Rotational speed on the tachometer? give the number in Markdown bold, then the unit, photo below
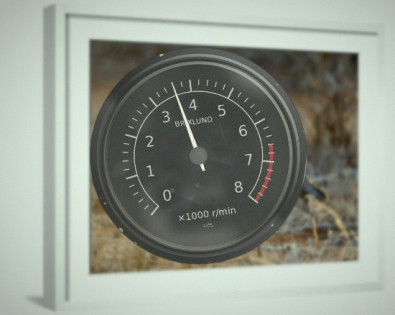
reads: **3600** rpm
